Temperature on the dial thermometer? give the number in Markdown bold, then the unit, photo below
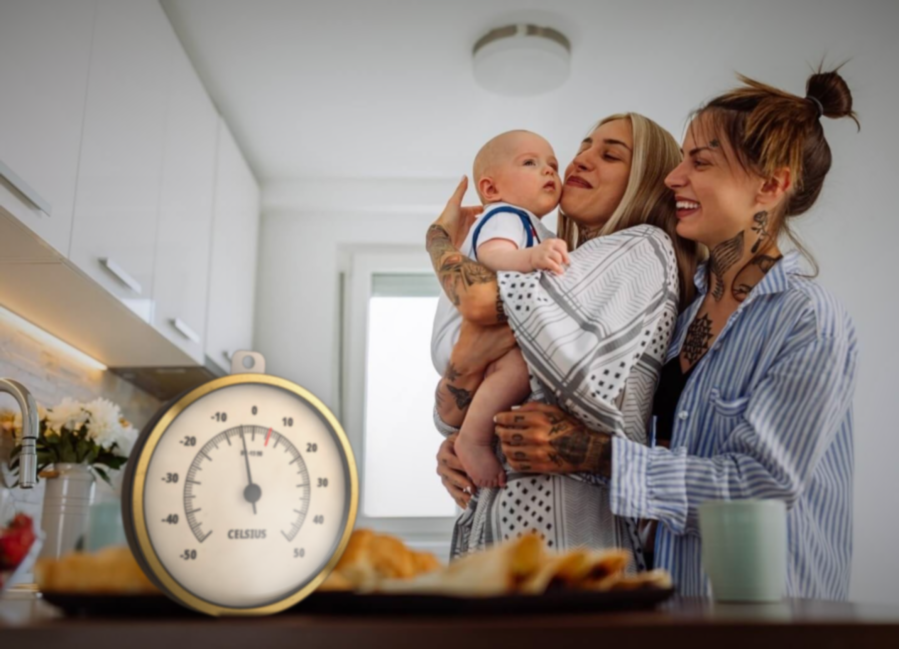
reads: **-5** °C
